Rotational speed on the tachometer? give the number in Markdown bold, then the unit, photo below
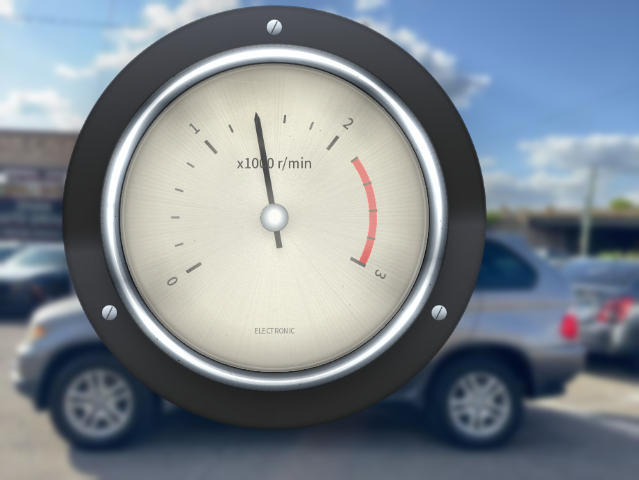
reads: **1400** rpm
